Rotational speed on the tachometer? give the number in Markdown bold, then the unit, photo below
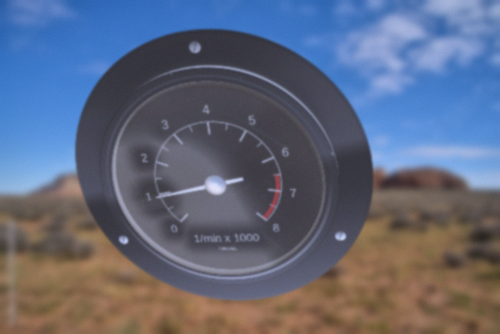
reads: **1000** rpm
